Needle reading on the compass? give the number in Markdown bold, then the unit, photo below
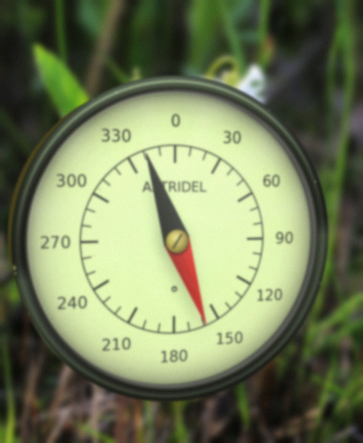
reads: **160** °
